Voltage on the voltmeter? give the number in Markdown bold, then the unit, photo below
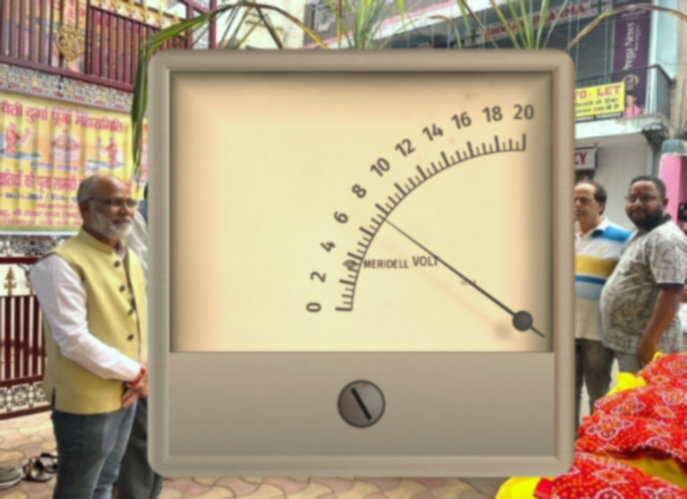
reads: **7.5** V
